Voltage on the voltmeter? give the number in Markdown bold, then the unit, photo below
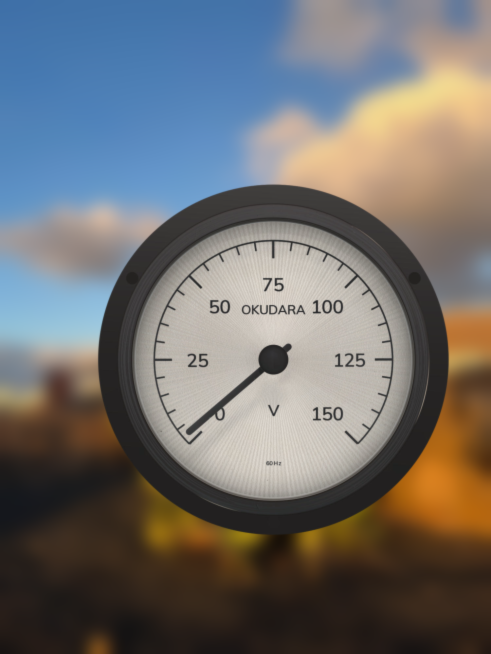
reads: **2.5** V
